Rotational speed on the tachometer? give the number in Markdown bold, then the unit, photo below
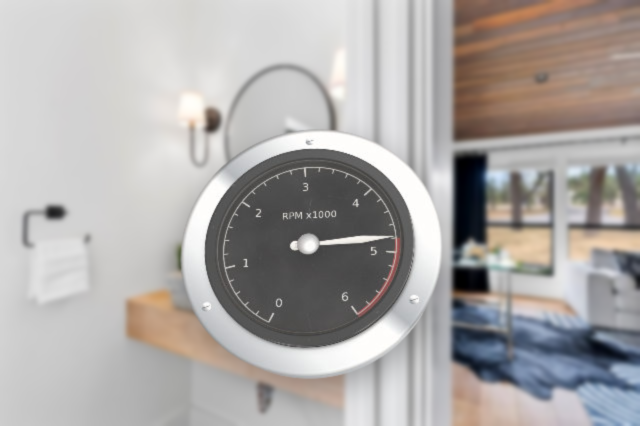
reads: **4800** rpm
